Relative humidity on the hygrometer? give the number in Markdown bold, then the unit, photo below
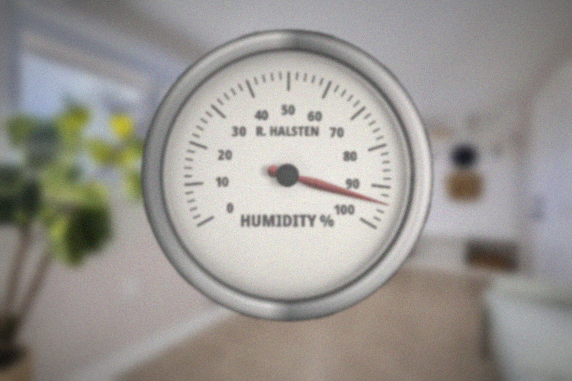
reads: **94** %
